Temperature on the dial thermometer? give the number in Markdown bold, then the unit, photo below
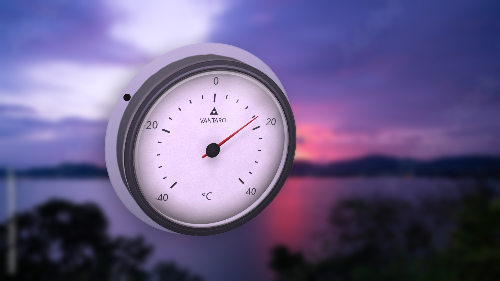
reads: **16** °C
